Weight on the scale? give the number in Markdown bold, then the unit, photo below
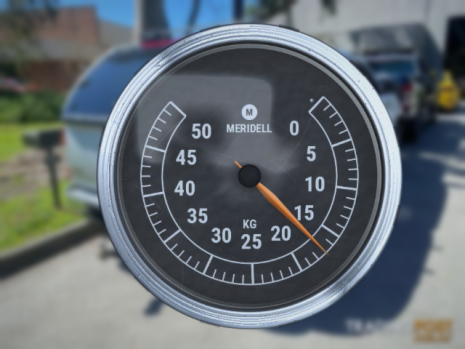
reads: **17** kg
